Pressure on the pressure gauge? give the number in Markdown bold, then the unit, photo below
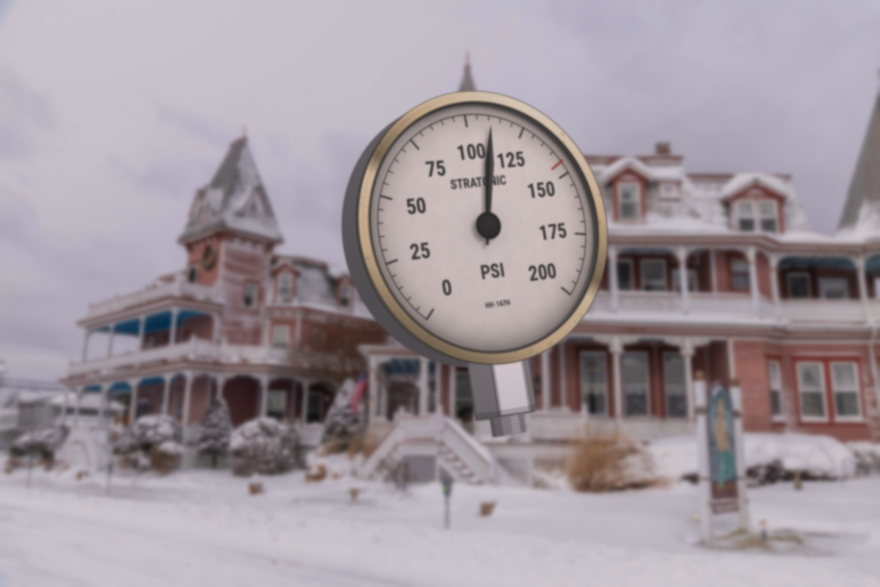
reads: **110** psi
